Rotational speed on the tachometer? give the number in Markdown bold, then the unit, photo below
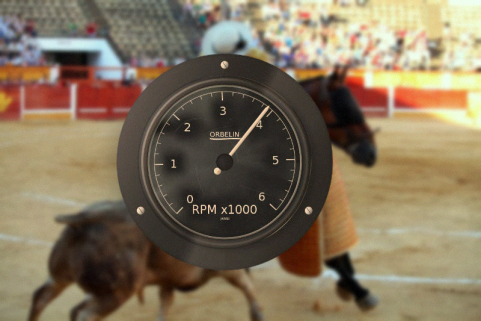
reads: **3900** rpm
